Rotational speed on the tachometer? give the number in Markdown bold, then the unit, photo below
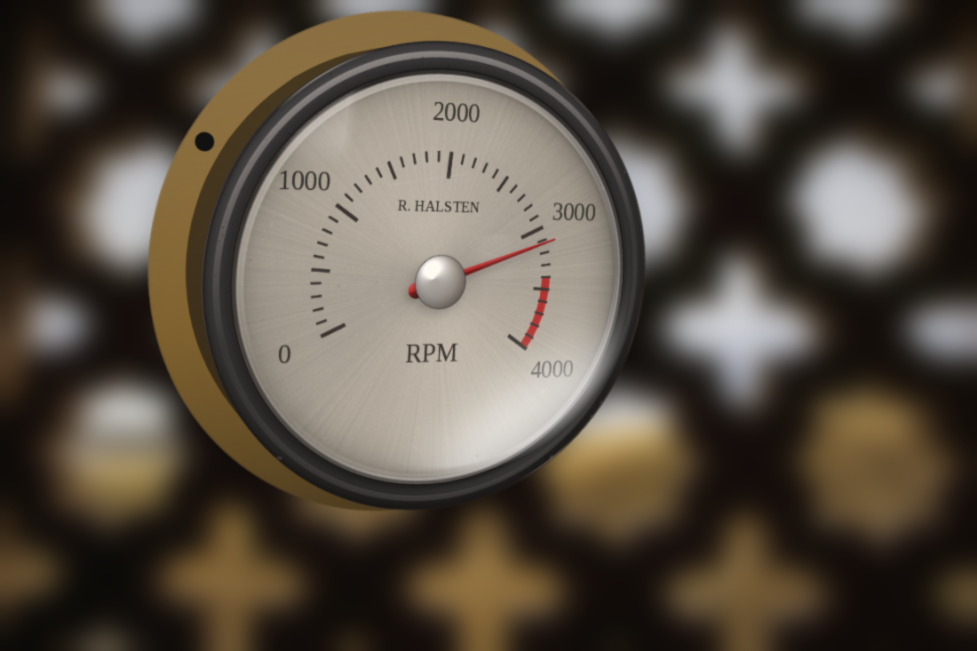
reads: **3100** rpm
